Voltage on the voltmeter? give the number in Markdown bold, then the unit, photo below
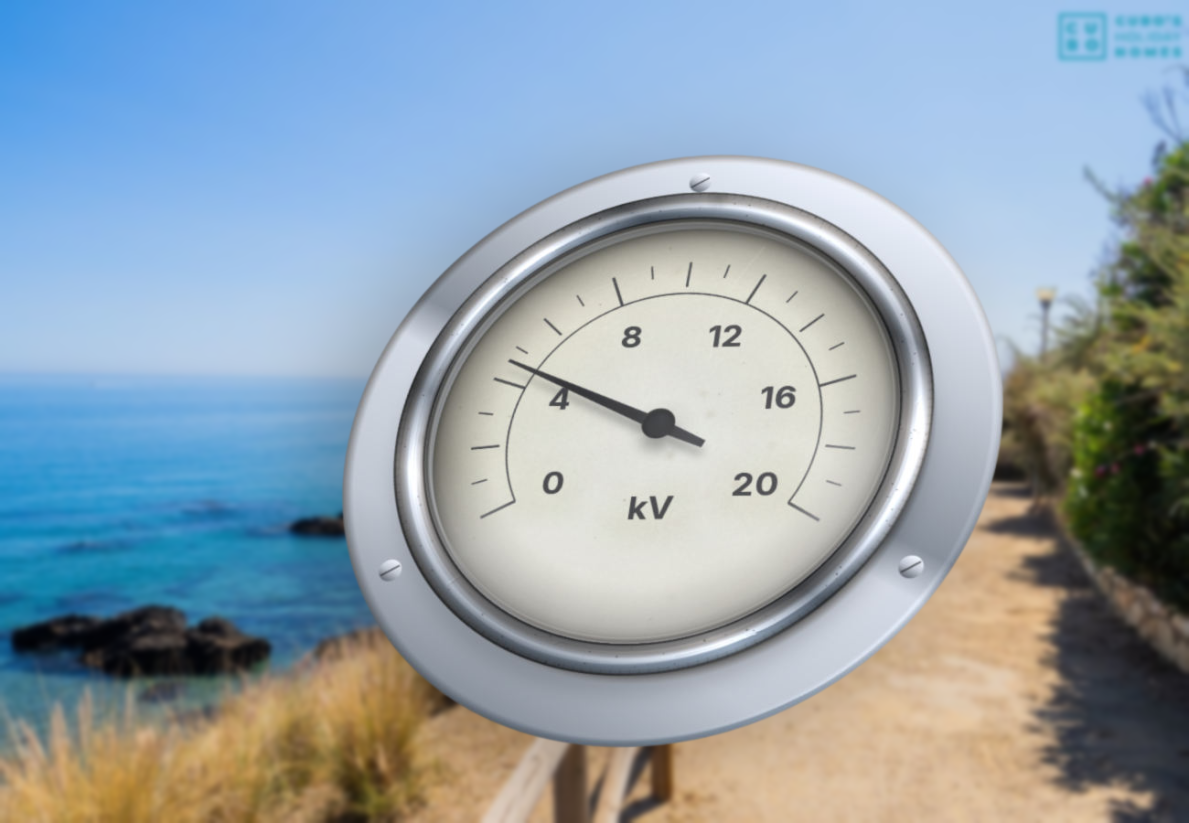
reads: **4.5** kV
